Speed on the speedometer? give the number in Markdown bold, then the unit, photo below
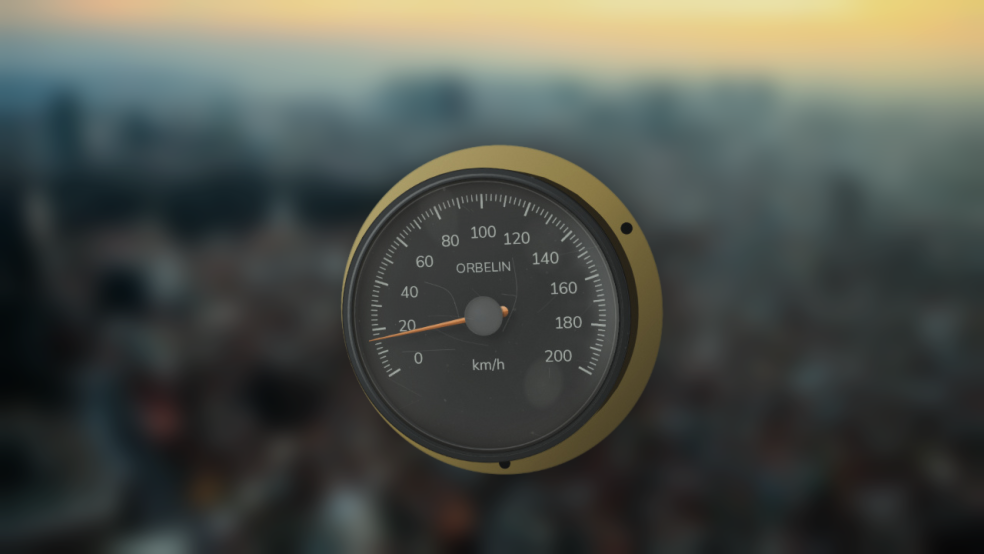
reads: **16** km/h
